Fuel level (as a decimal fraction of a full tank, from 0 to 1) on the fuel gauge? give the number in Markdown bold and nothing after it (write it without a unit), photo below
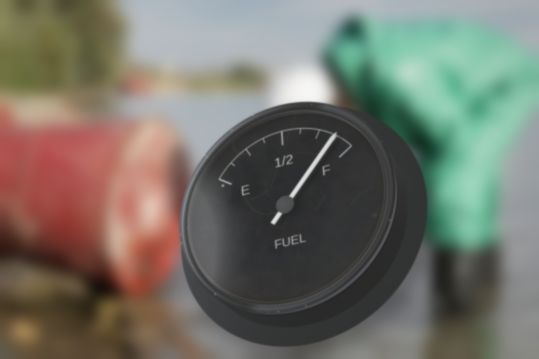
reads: **0.875**
